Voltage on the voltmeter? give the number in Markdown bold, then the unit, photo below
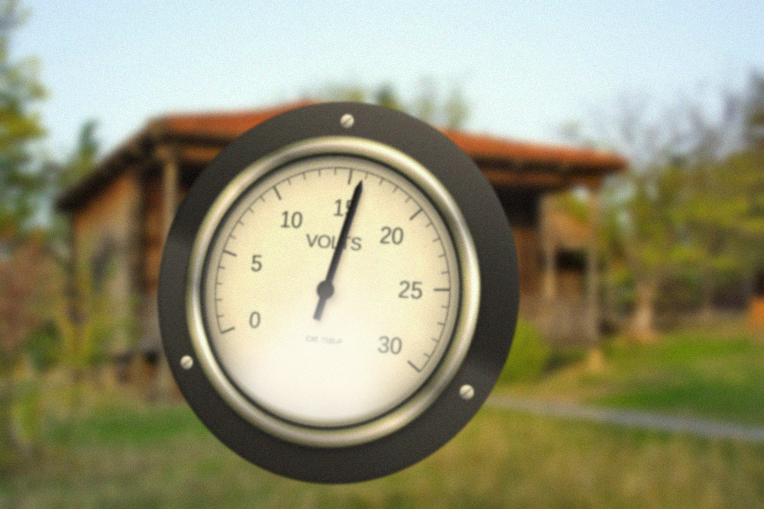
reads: **16** V
